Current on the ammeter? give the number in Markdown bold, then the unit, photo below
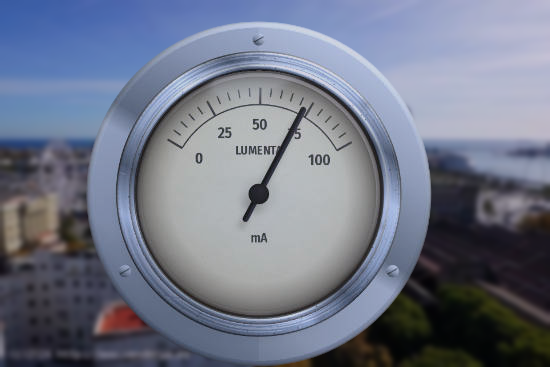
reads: **72.5** mA
